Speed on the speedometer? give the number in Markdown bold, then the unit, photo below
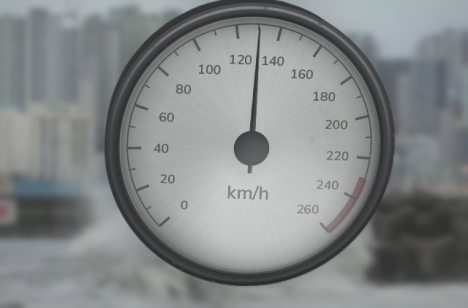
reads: **130** km/h
